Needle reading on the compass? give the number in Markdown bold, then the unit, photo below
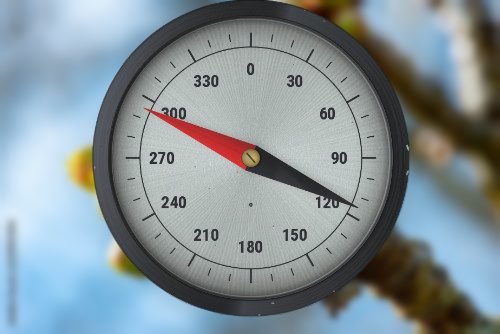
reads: **295** °
